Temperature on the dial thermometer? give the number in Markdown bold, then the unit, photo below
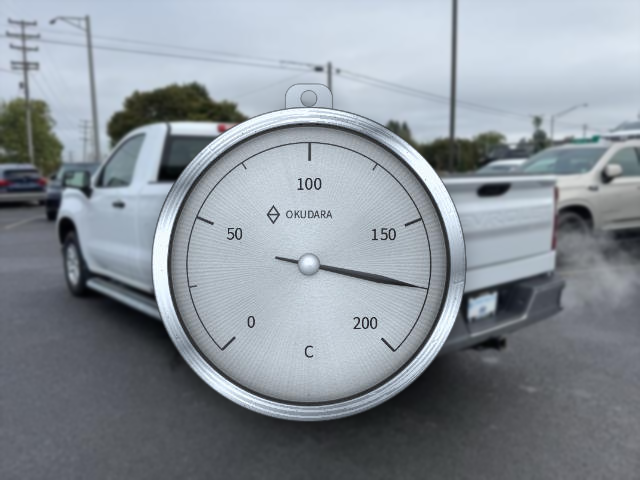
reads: **175** °C
